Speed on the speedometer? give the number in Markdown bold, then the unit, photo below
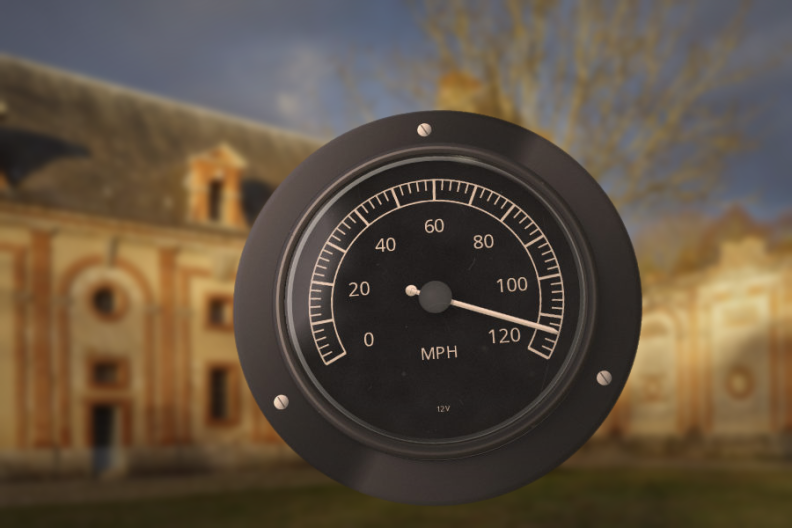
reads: **114** mph
